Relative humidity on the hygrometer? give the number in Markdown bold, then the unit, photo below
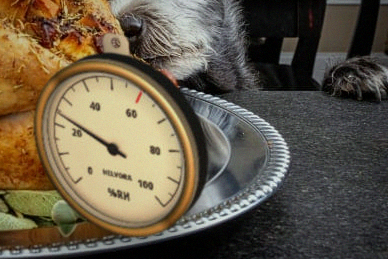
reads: **25** %
